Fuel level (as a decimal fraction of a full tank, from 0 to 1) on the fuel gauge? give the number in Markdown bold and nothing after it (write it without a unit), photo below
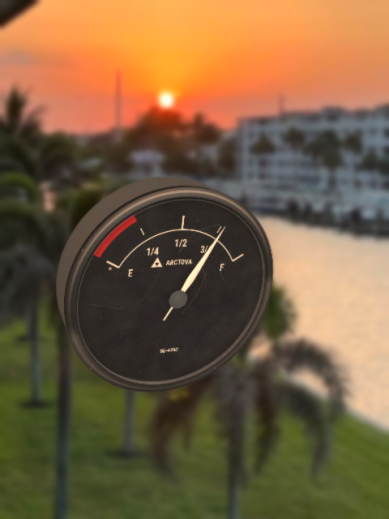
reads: **0.75**
